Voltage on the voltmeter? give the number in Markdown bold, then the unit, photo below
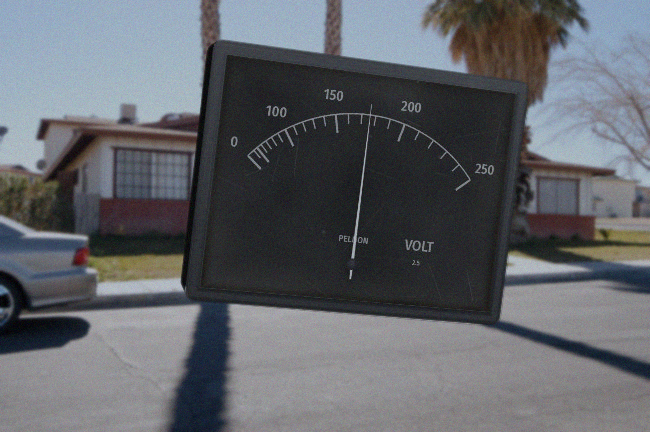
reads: **175** V
